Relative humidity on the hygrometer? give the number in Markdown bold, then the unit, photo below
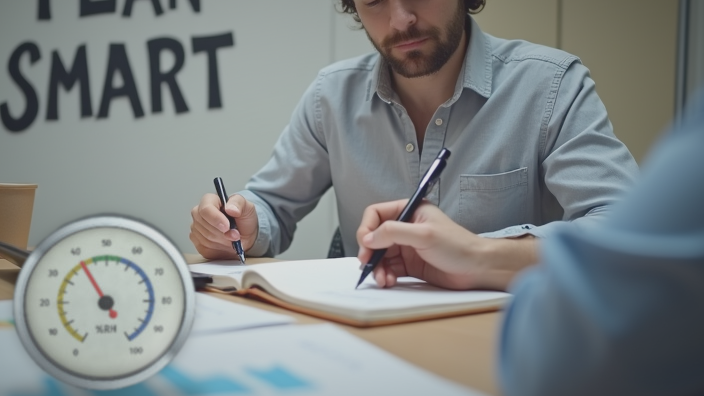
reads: **40** %
